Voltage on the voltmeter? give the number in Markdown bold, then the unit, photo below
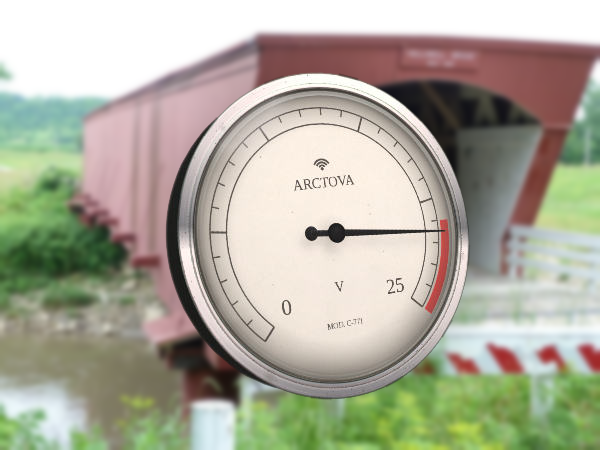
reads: **21.5** V
